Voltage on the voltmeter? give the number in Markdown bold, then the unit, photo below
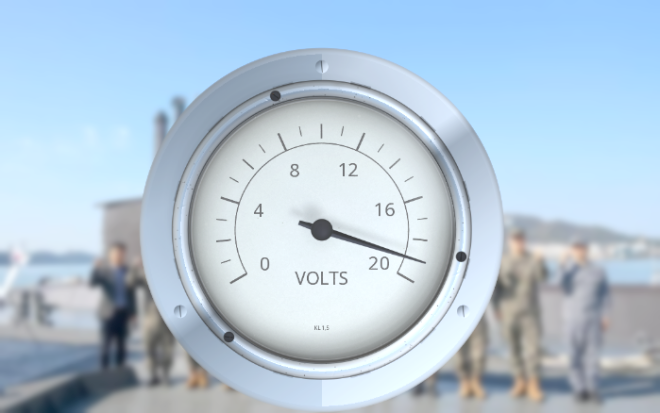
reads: **19** V
